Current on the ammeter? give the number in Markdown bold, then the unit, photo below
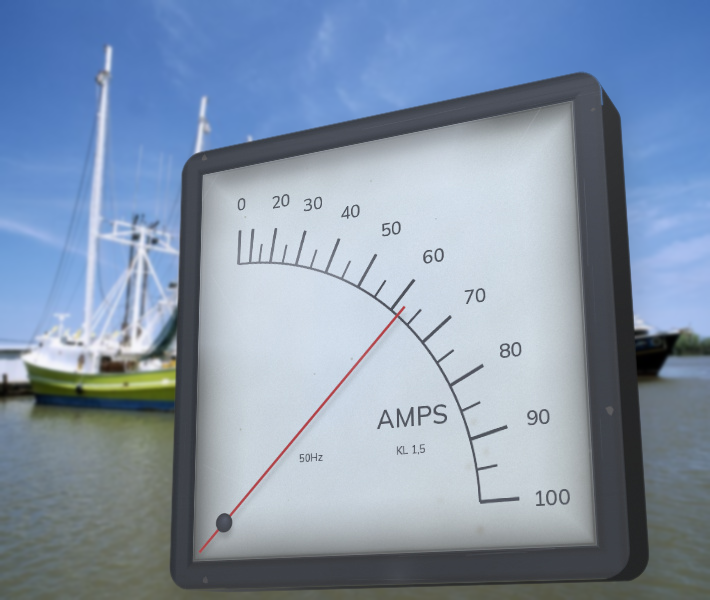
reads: **62.5** A
